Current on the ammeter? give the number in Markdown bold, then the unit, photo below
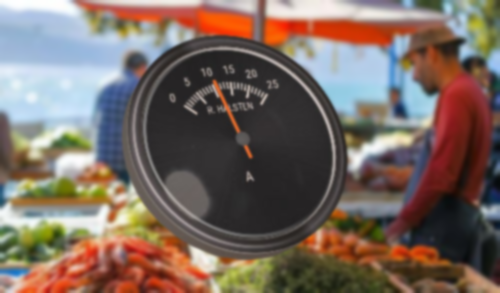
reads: **10** A
